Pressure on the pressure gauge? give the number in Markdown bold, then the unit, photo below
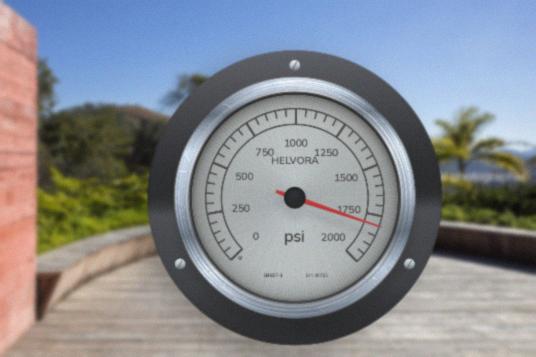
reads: **1800** psi
